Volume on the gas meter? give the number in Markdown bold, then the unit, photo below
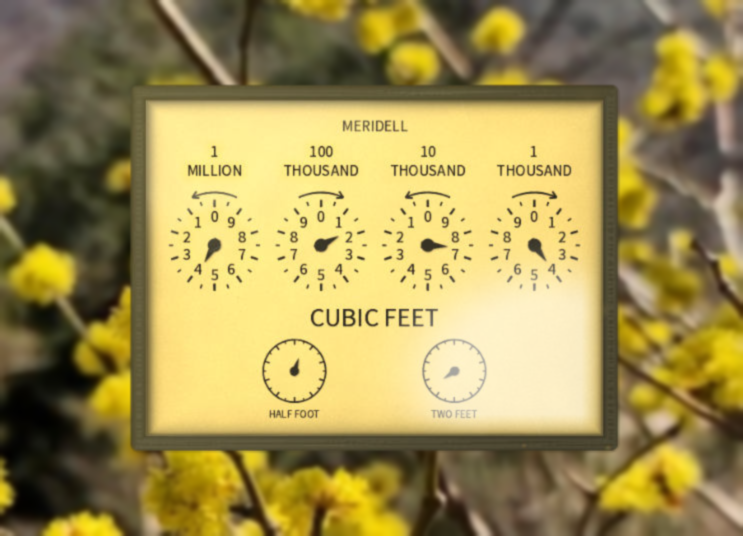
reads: **417400** ft³
